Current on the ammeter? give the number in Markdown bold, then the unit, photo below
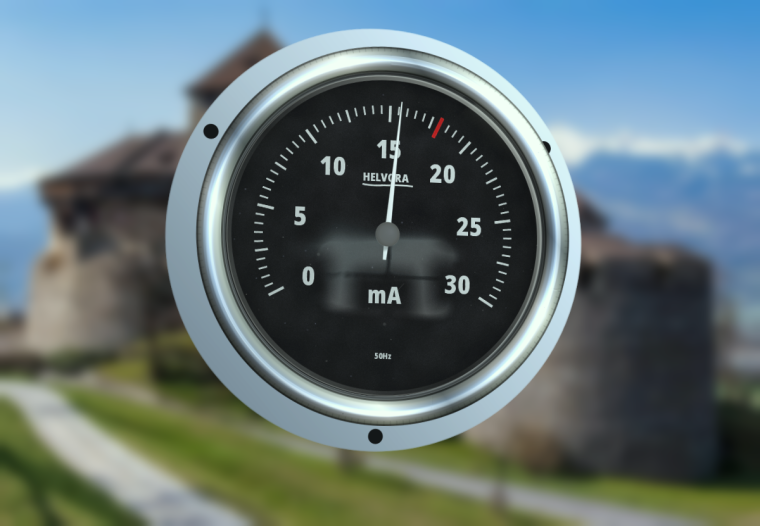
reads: **15.5** mA
